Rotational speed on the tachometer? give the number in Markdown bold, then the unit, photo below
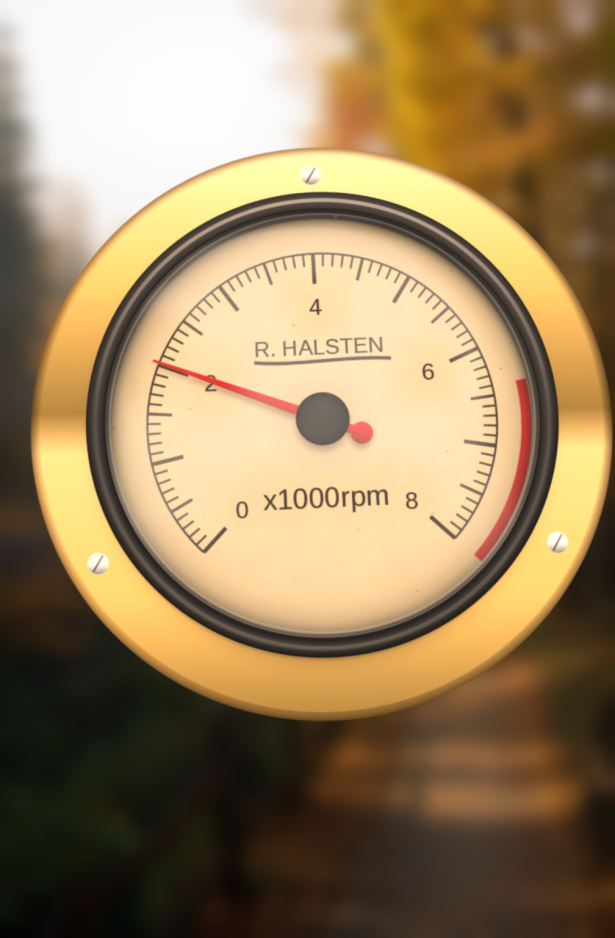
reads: **2000** rpm
